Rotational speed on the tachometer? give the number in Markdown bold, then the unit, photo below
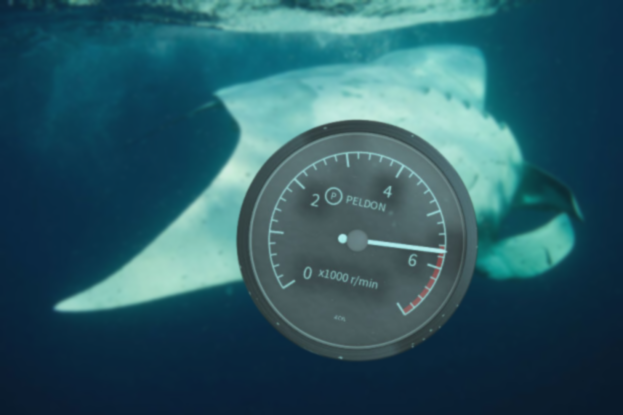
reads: **5700** rpm
